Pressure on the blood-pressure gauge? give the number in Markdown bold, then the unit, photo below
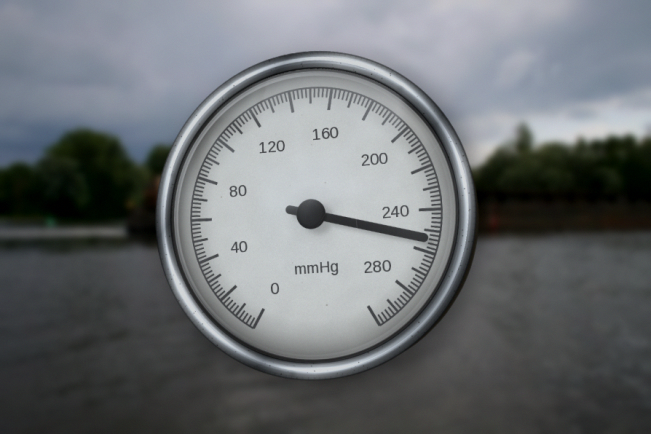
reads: **254** mmHg
